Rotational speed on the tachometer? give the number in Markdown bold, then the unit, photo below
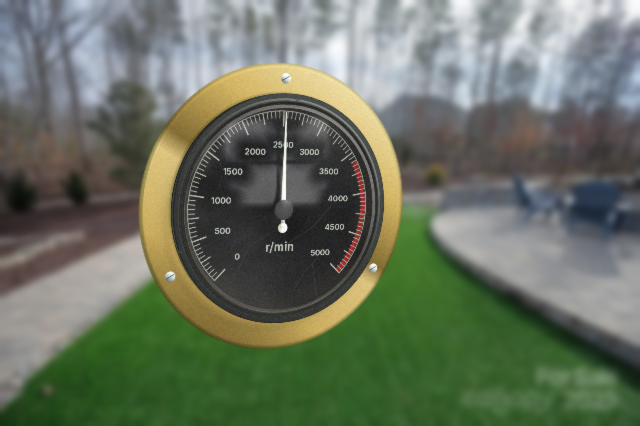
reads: **2500** rpm
